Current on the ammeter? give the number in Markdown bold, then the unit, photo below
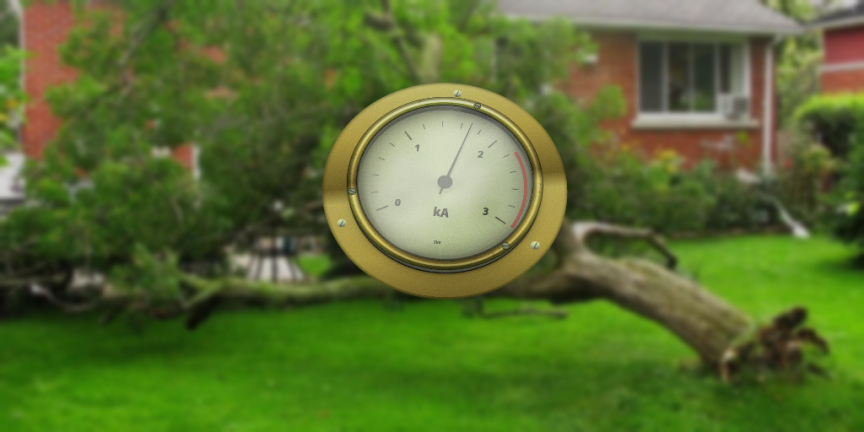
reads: **1.7** kA
